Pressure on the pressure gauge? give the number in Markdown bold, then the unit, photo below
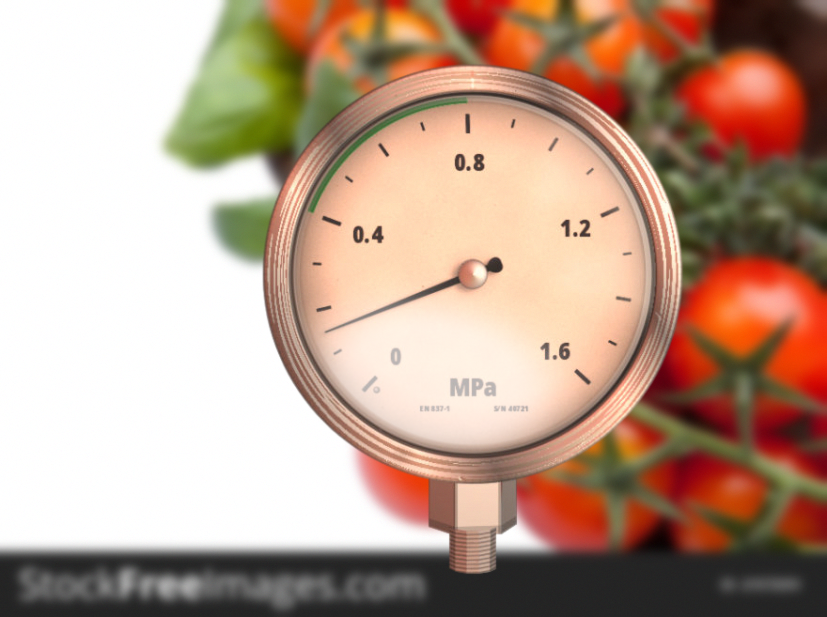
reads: **0.15** MPa
